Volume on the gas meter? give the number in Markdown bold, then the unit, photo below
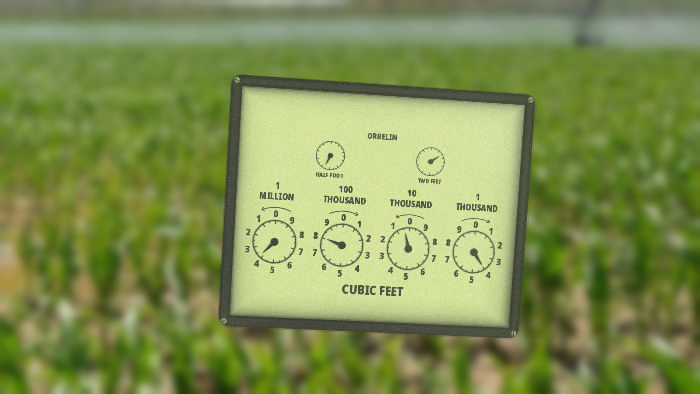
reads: **380400** ft³
